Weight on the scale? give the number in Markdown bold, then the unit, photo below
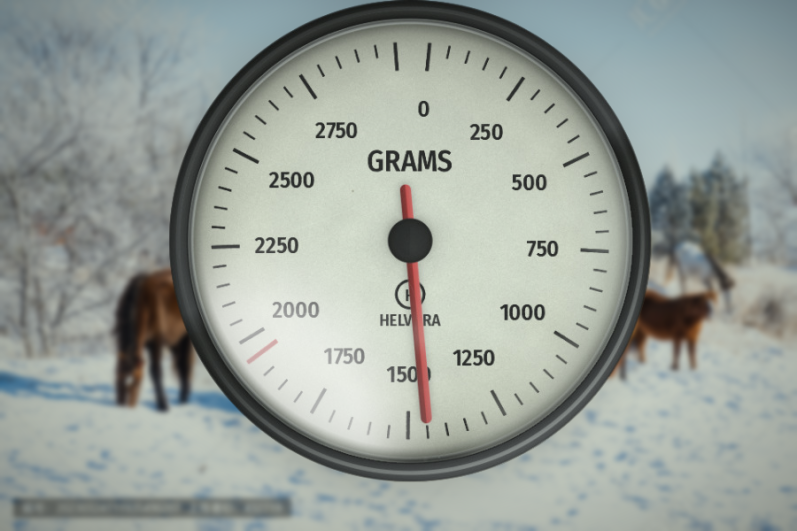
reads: **1450** g
